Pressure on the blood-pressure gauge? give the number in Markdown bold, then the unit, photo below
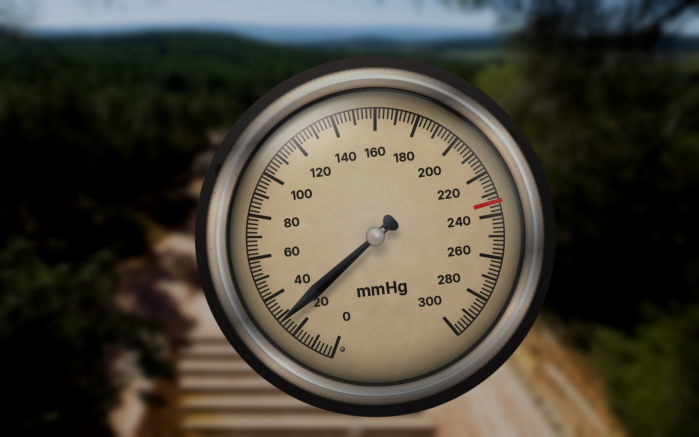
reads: **28** mmHg
